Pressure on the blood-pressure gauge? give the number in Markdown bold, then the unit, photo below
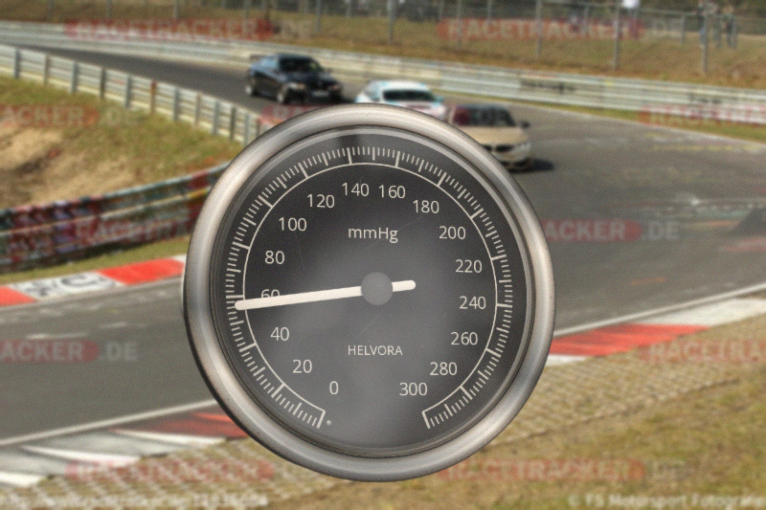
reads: **56** mmHg
